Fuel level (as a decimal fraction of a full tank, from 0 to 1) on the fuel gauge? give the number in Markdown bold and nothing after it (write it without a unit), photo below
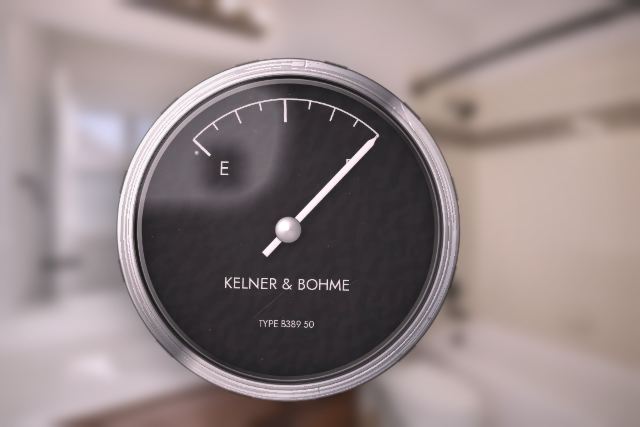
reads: **1**
